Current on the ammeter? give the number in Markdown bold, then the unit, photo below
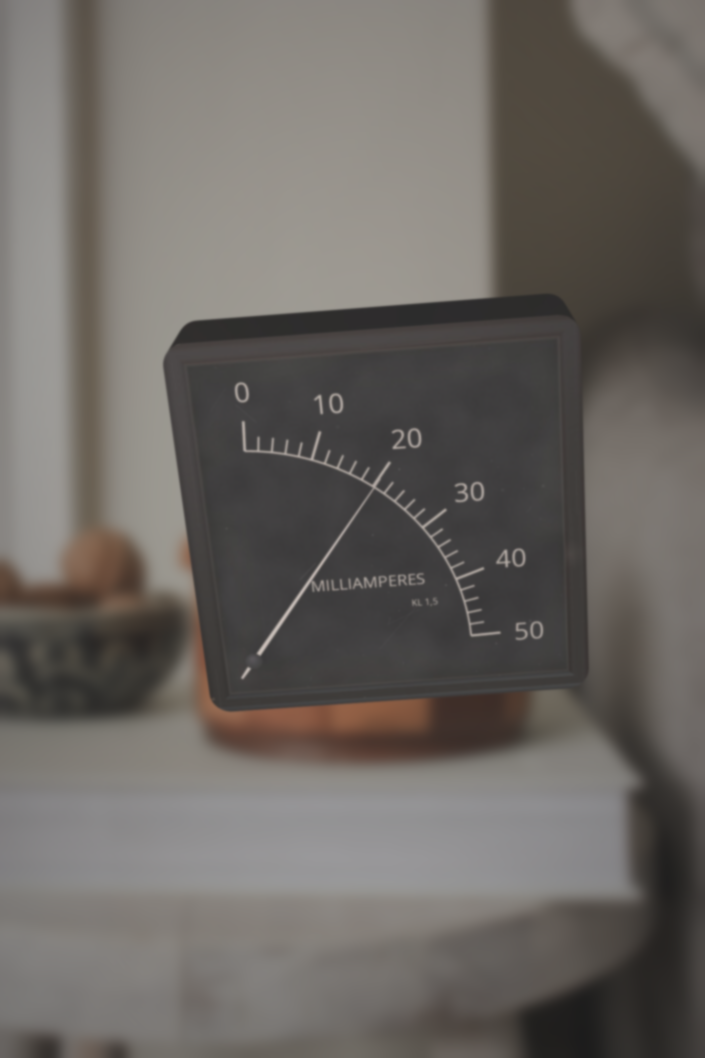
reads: **20** mA
